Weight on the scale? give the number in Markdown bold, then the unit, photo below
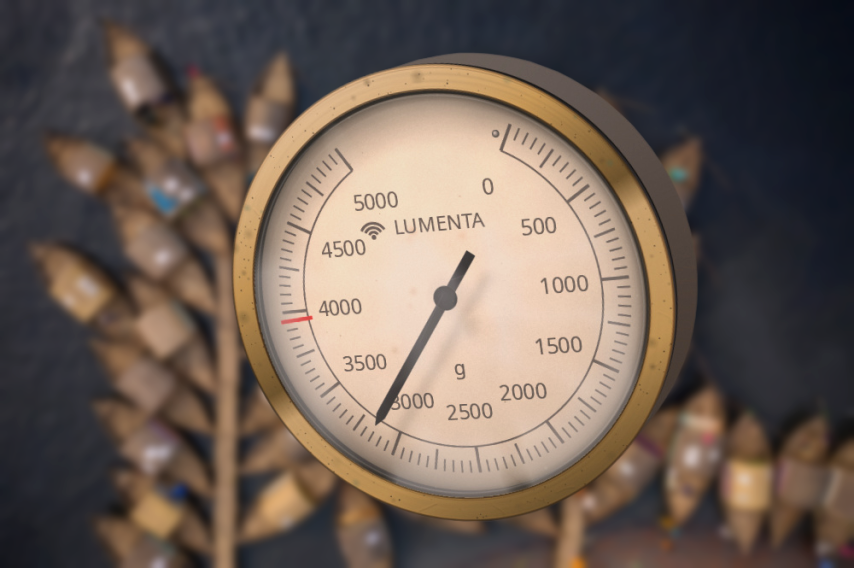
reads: **3150** g
